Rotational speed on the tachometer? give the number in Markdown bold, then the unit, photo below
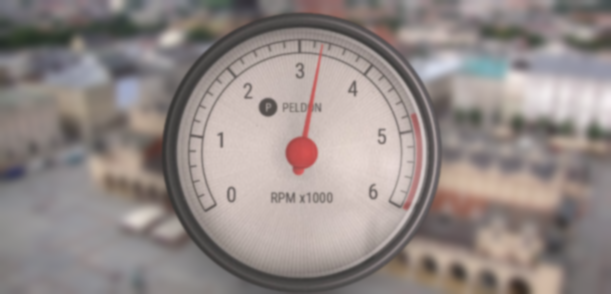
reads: **3300** rpm
